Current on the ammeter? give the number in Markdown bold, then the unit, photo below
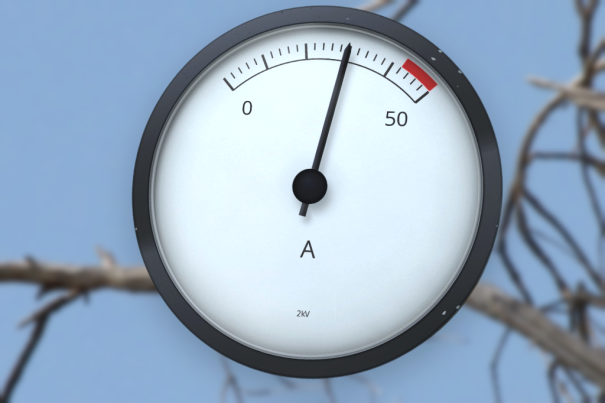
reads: **30** A
